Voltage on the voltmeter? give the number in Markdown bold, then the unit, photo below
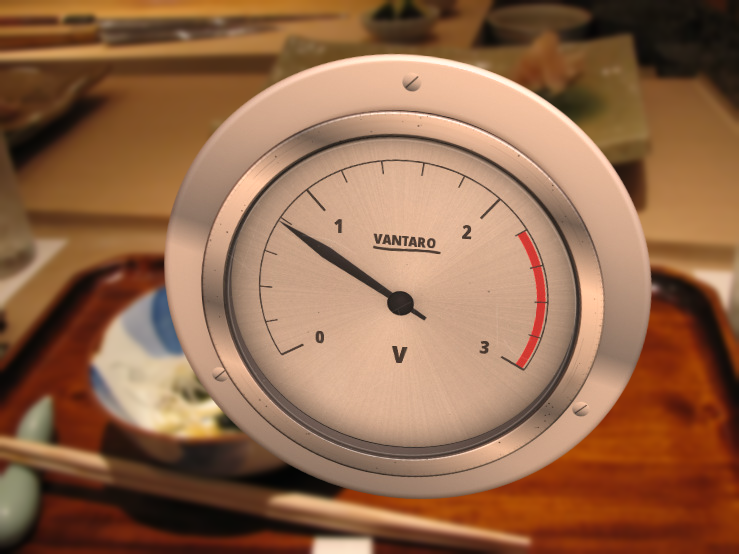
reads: **0.8** V
